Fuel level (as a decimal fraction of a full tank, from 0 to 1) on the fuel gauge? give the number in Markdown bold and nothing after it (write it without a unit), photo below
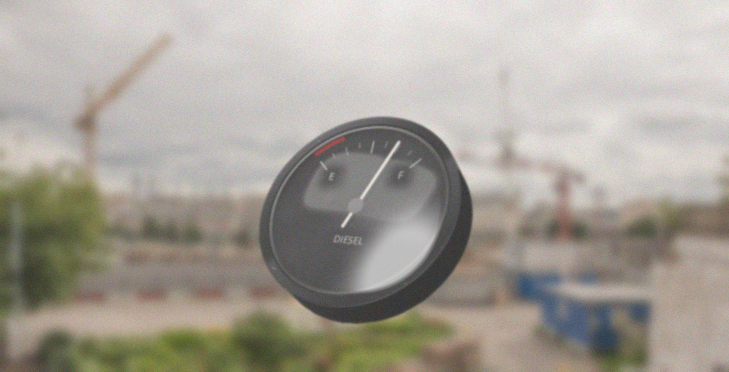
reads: **0.75**
